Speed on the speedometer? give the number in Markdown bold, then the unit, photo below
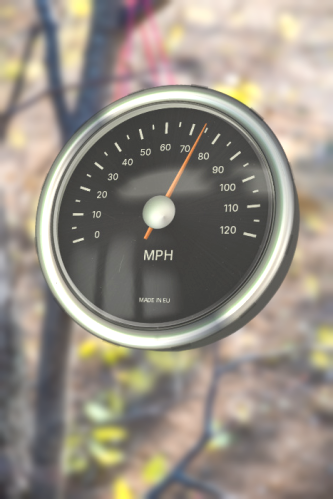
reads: **75** mph
